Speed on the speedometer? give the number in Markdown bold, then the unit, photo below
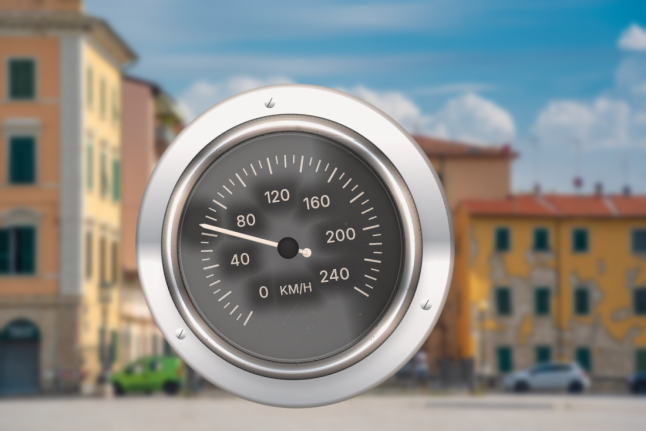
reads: **65** km/h
